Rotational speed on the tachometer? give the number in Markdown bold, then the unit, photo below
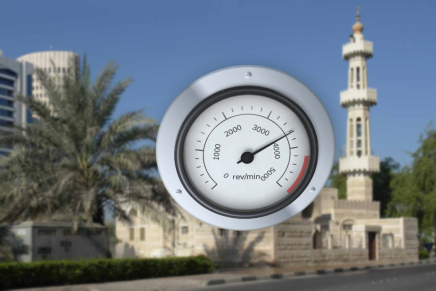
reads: **3600** rpm
